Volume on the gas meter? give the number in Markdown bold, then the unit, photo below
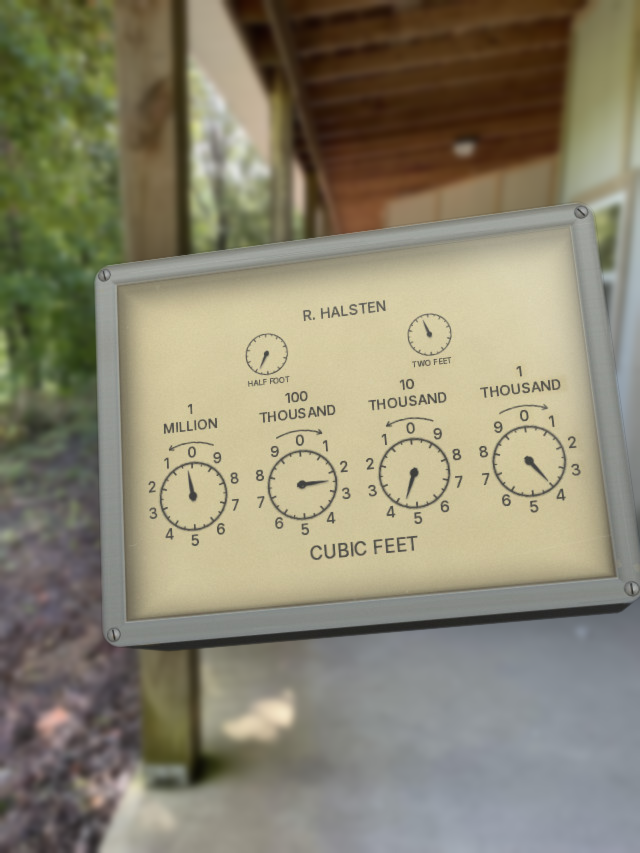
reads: **24400** ft³
